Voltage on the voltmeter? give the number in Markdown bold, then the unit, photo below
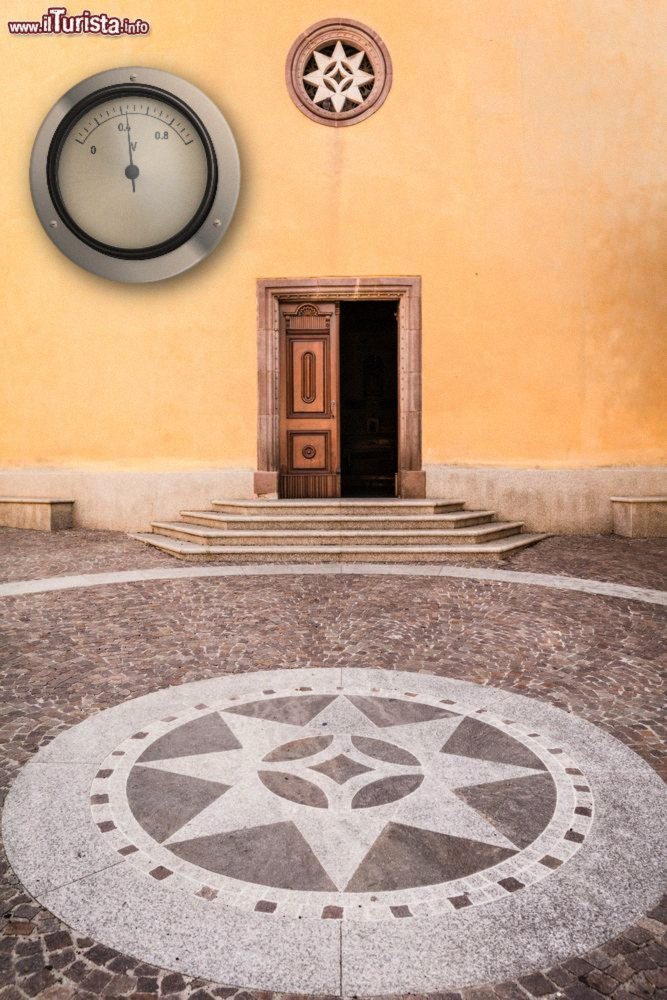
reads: **0.45** V
